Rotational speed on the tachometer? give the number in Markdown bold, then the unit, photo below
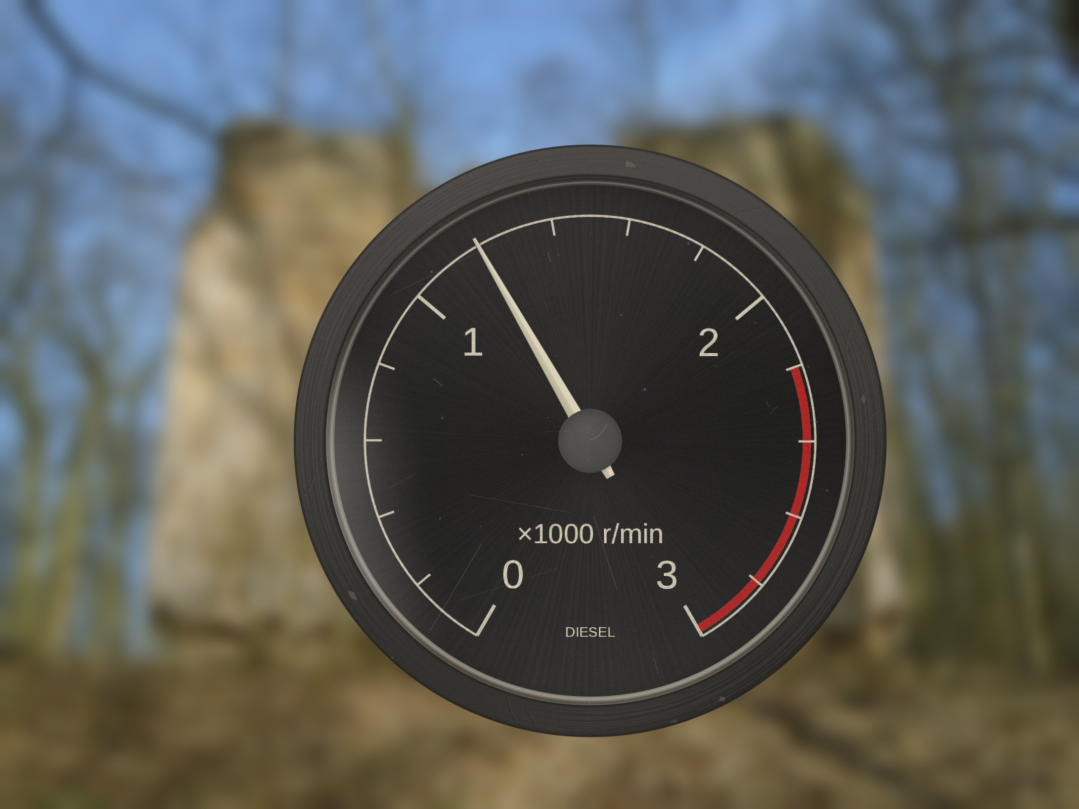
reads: **1200** rpm
